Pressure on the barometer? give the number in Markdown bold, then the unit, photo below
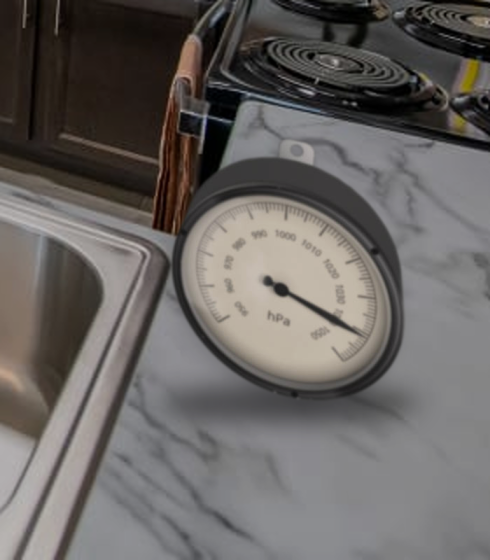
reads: **1040** hPa
